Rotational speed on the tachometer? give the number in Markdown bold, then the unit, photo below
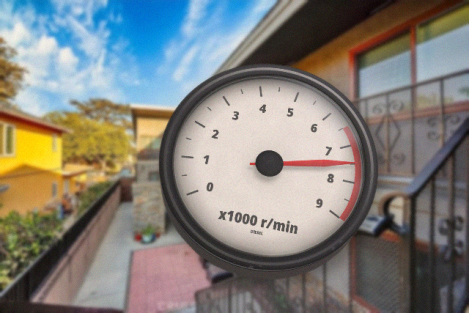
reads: **7500** rpm
